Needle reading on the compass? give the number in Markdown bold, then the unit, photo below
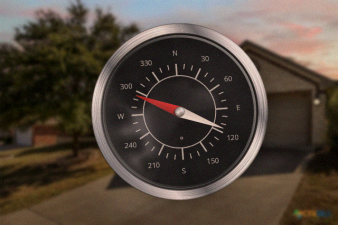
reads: **295** °
